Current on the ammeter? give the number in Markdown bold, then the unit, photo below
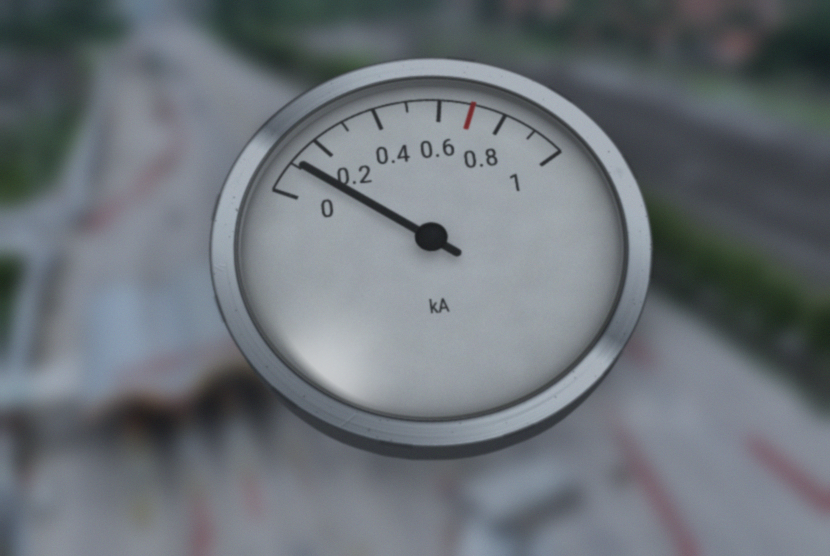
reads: **0.1** kA
